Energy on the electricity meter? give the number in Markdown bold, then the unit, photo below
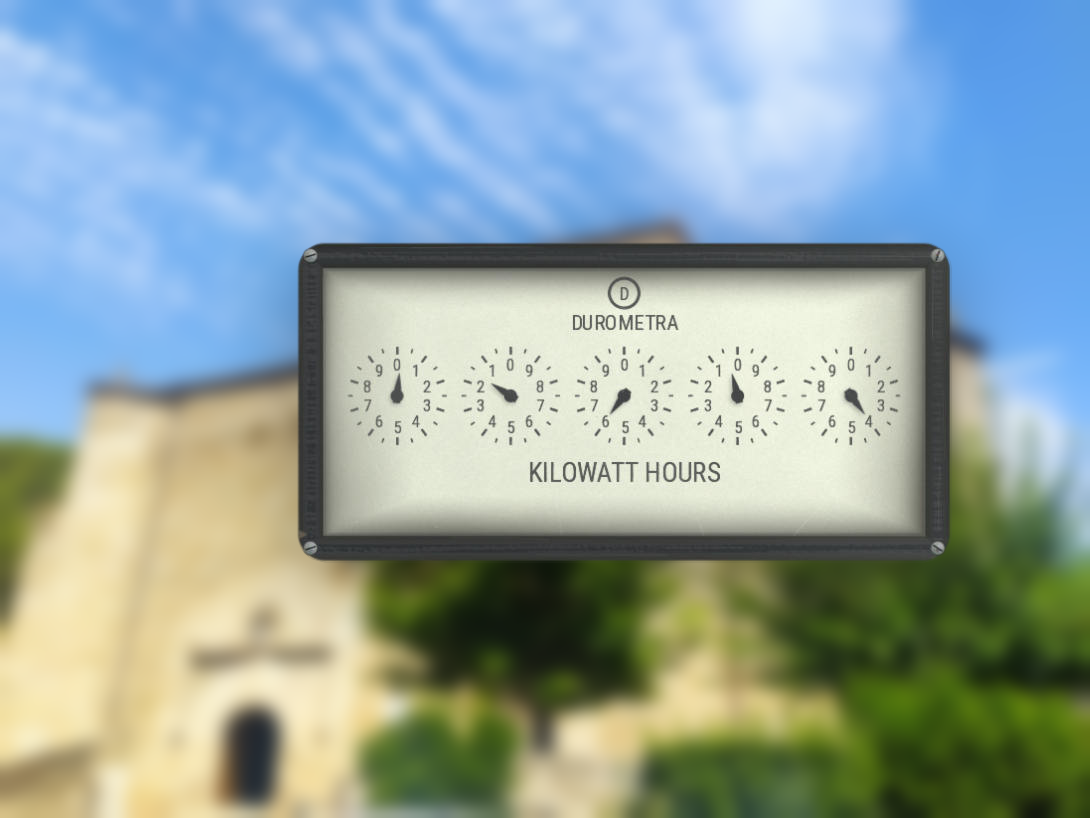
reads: **1604** kWh
